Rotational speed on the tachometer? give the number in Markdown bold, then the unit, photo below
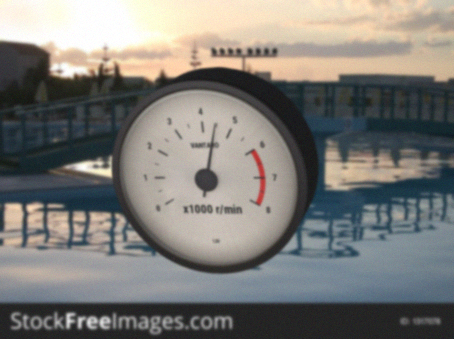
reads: **4500** rpm
